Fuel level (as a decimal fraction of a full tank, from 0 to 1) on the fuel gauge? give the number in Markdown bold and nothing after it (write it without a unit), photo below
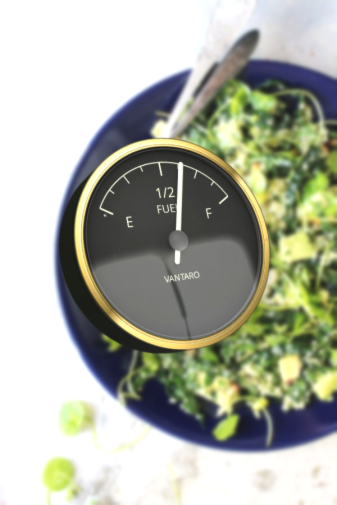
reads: **0.625**
